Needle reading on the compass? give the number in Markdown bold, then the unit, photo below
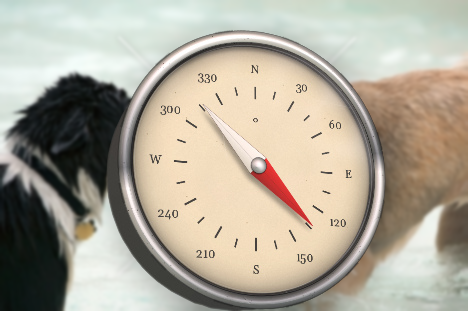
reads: **135** °
